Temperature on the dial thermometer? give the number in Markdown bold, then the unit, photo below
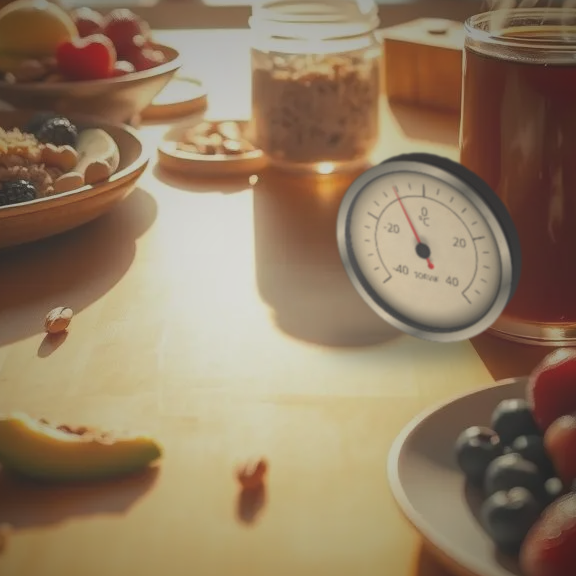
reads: **-8** °C
